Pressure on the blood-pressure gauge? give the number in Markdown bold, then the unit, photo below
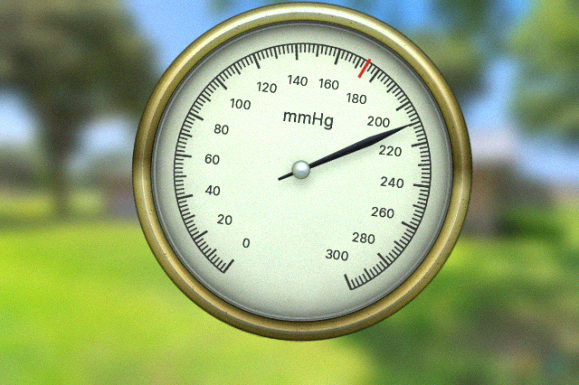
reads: **210** mmHg
